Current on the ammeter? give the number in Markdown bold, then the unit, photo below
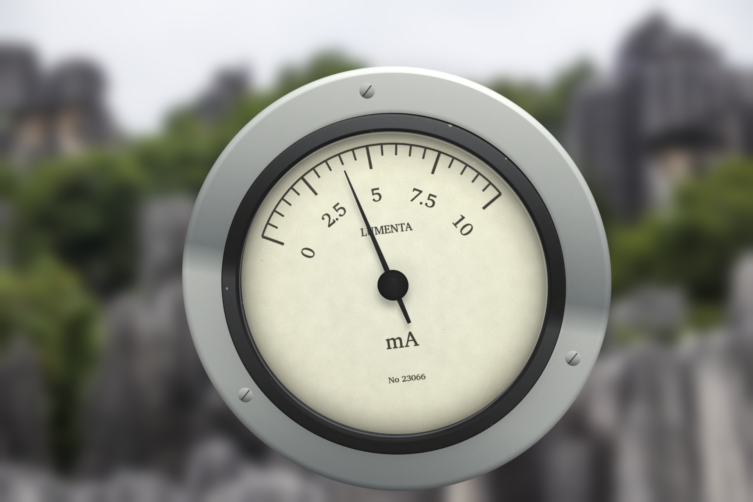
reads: **4** mA
